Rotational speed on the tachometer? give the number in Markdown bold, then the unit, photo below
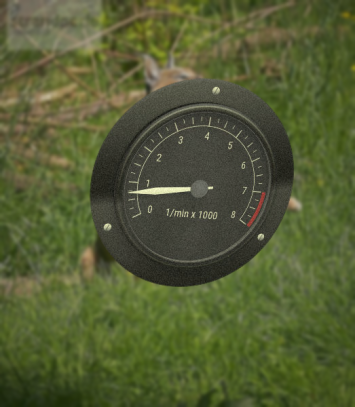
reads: **750** rpm
